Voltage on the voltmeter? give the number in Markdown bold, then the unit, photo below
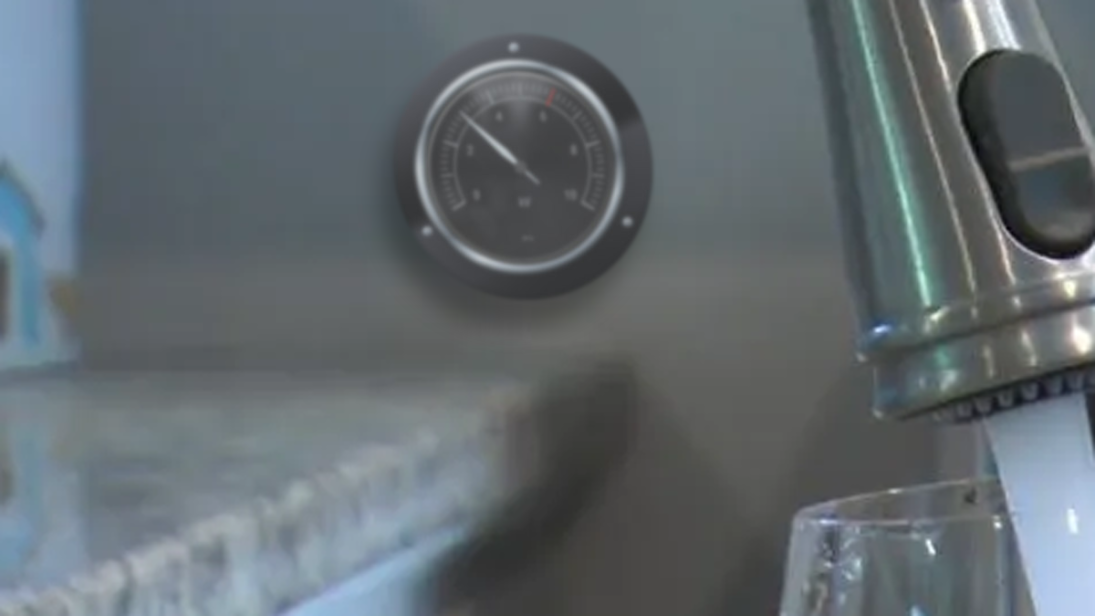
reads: **3** kV
